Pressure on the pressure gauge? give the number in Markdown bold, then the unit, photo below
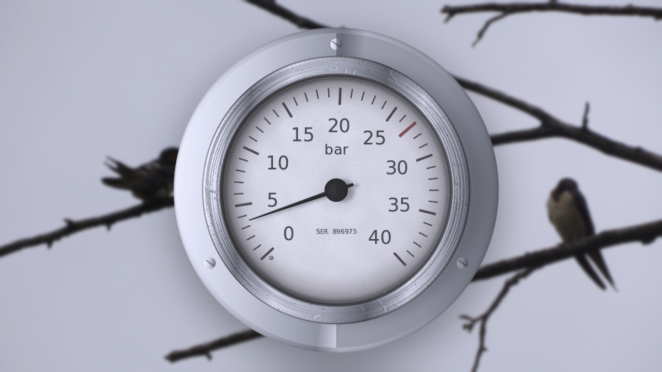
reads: **3.5** bar
